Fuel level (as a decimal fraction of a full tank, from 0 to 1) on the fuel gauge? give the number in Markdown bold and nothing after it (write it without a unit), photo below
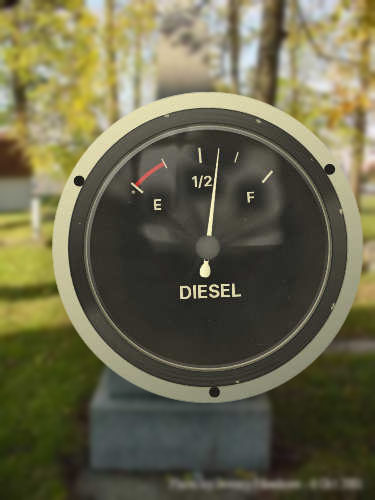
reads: **0.625**
